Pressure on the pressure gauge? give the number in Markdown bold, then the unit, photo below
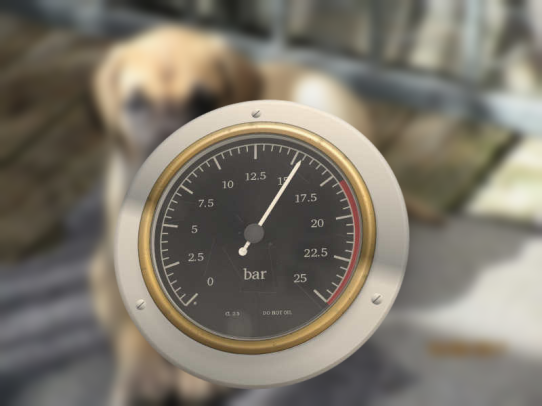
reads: **15.5** bar
